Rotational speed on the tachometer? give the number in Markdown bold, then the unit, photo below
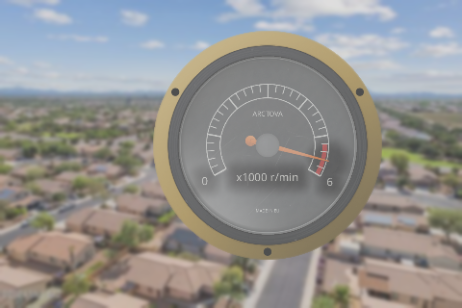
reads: **5600** rpm
